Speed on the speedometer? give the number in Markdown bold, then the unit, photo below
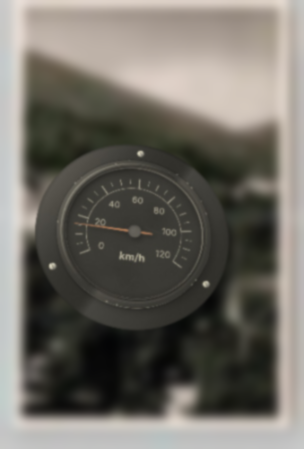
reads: **15** km/h
